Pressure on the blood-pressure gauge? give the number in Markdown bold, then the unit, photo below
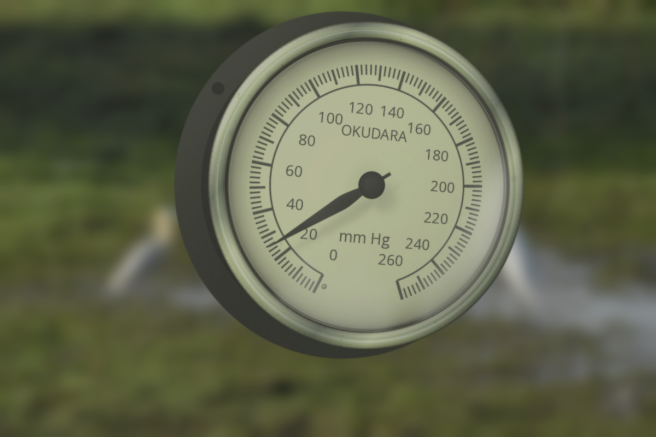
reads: **26** mmHg
